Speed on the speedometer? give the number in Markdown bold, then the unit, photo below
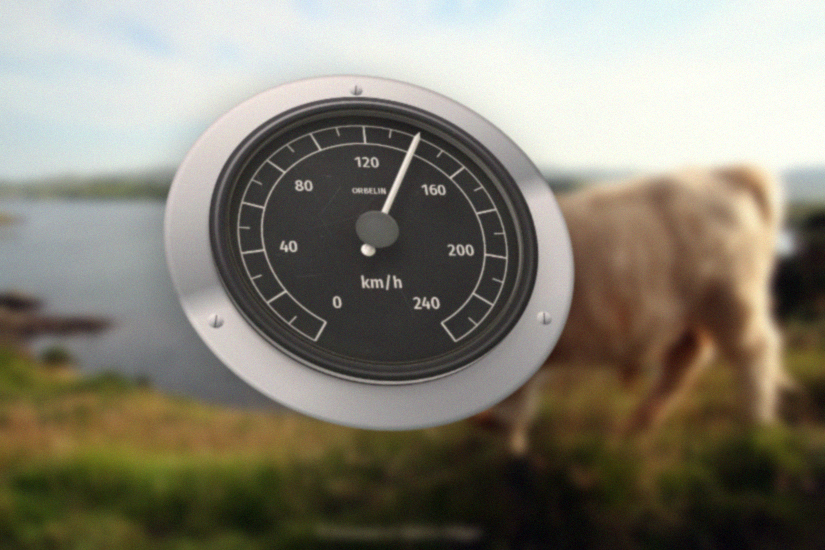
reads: **140** km/h
